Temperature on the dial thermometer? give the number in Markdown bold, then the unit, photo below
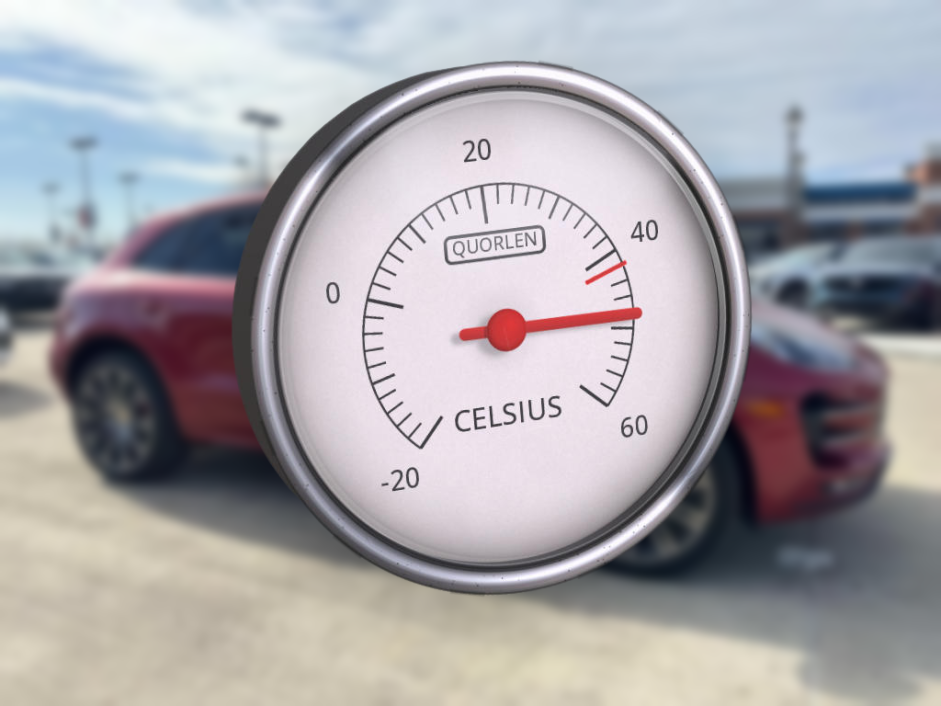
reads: **48** °C
